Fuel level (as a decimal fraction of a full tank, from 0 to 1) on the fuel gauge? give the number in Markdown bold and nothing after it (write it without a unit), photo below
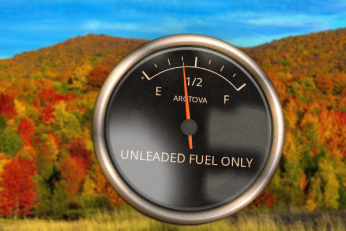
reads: **0.375**
